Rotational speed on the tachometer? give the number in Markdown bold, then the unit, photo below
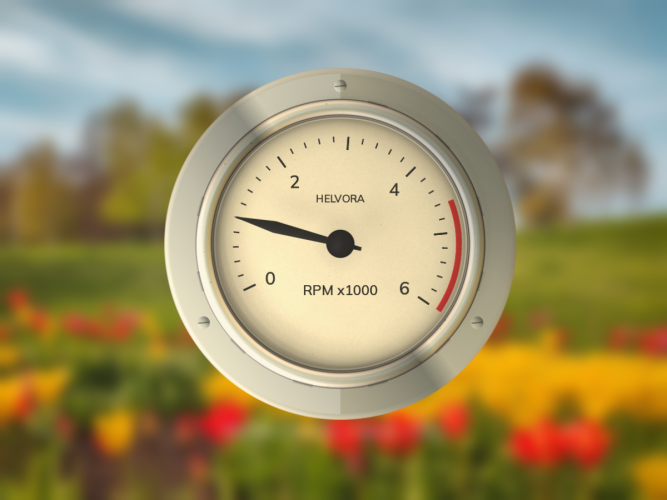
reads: **1000** rpm
